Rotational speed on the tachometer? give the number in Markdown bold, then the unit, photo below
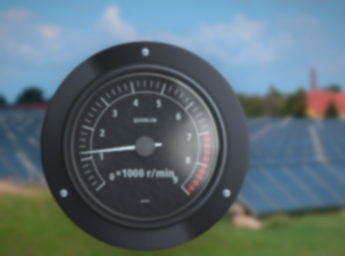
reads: **1200** rpm
